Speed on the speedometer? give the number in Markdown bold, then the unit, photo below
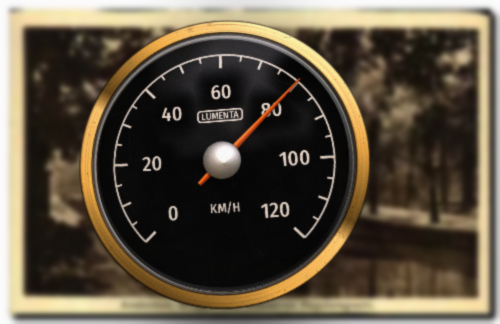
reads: **80** km/h
